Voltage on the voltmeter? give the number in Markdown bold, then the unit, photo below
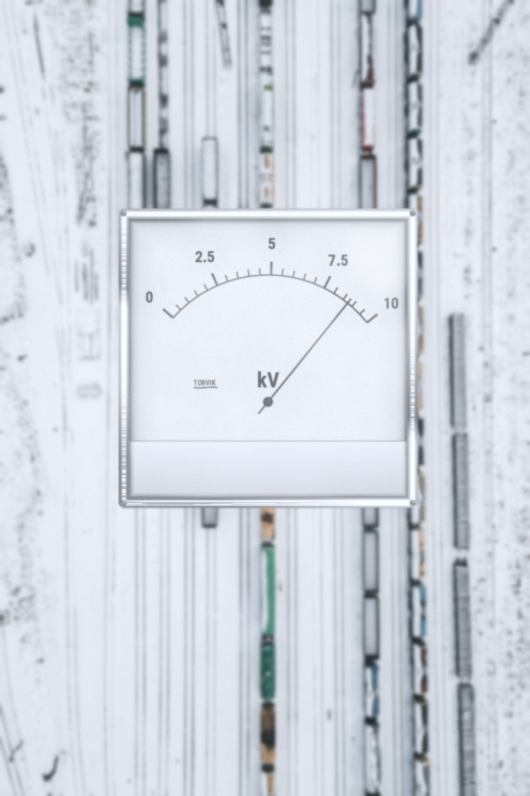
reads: **8.75** kV
